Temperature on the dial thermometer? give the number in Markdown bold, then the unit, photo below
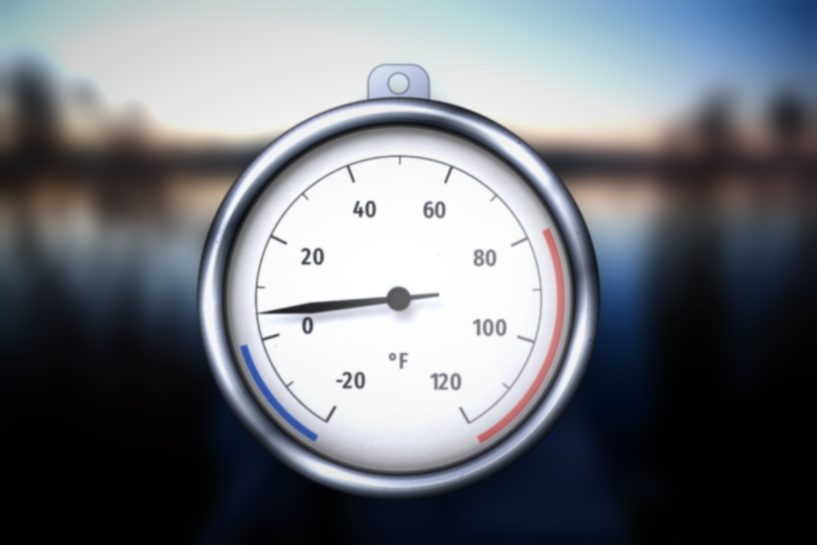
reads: **5** °F
